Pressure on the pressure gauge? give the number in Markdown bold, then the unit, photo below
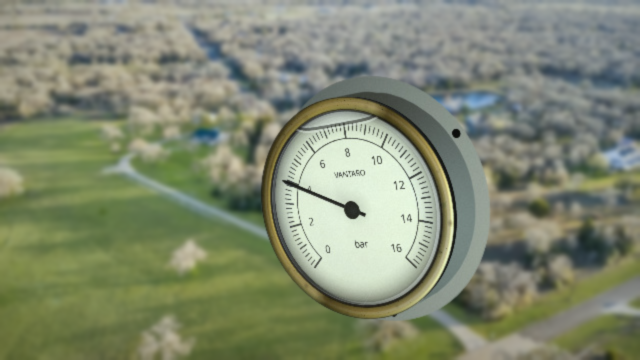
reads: **4** bar
